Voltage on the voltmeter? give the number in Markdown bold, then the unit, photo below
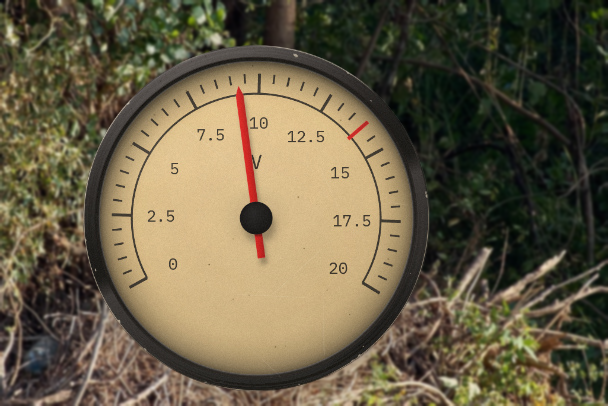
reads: **9.25** V
